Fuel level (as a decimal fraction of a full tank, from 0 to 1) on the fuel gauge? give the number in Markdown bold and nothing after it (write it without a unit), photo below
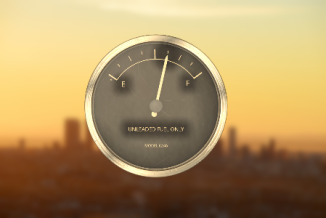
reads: **0.625**
